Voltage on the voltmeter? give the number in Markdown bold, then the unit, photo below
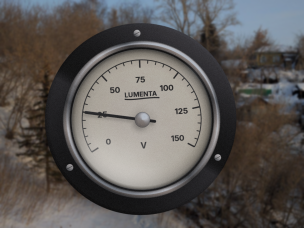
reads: **25** V
